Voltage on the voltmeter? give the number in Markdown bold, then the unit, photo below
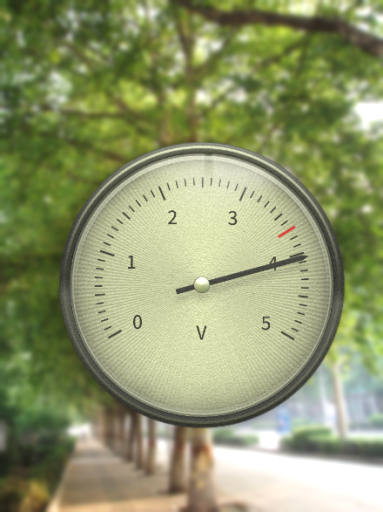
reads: **4.05** V
